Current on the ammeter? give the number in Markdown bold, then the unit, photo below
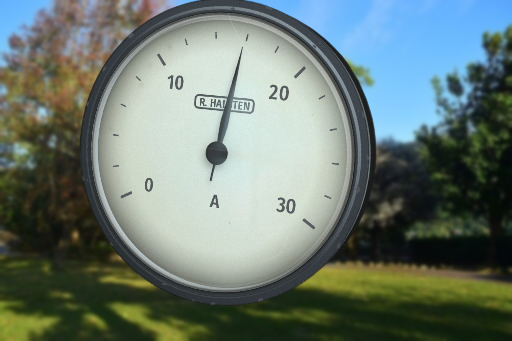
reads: **16** A
